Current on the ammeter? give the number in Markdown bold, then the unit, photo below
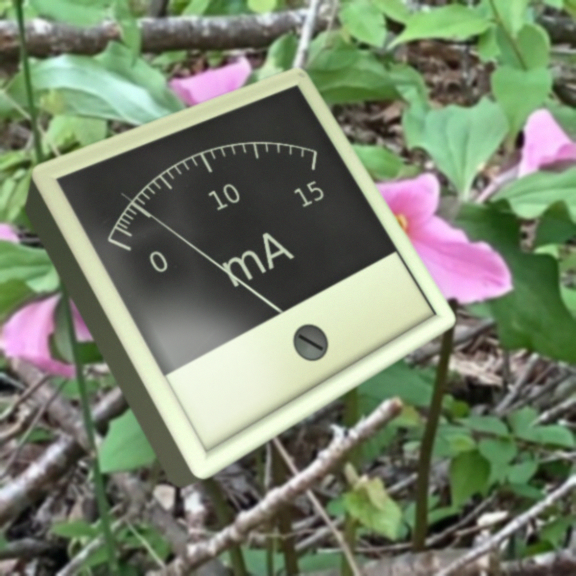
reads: **5** mA
